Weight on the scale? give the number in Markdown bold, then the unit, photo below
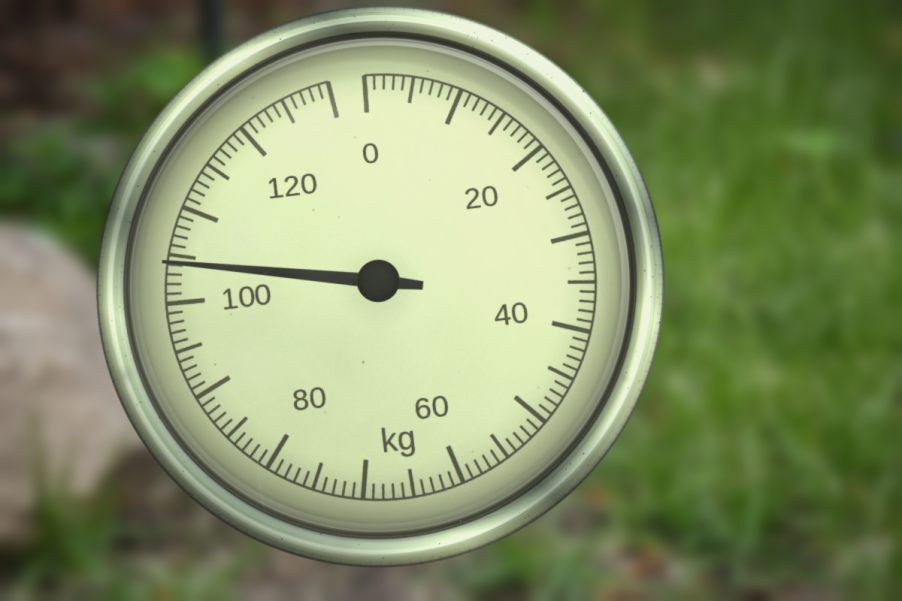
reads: **104** kg
